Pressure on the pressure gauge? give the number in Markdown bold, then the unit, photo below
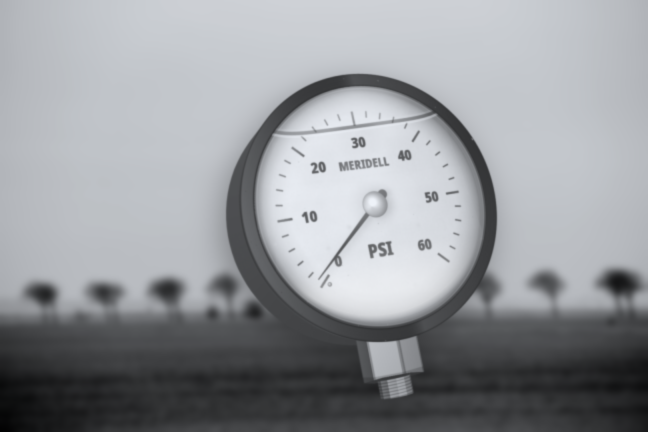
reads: **1** psi
